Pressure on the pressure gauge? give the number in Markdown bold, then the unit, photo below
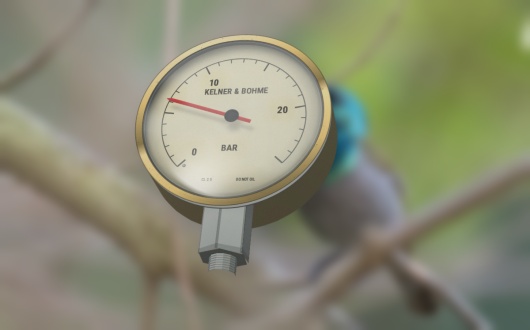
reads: **6** bar
